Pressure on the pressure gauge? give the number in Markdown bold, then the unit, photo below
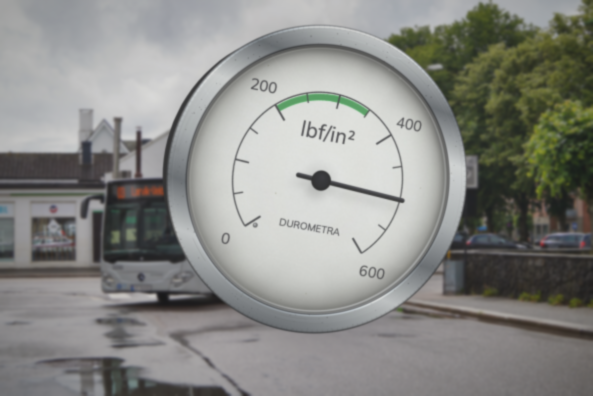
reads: **500** psi
